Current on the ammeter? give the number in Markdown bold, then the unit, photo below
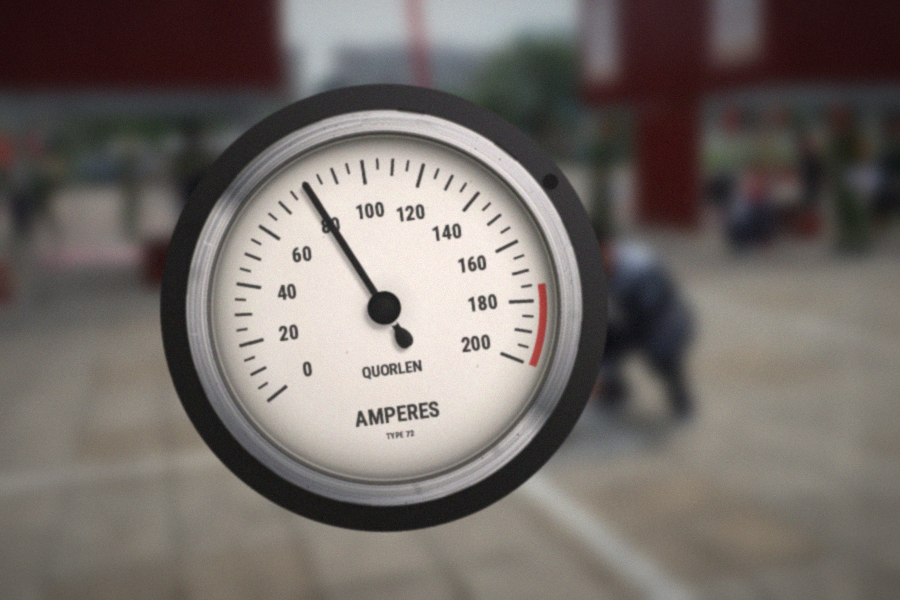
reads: **80** A
